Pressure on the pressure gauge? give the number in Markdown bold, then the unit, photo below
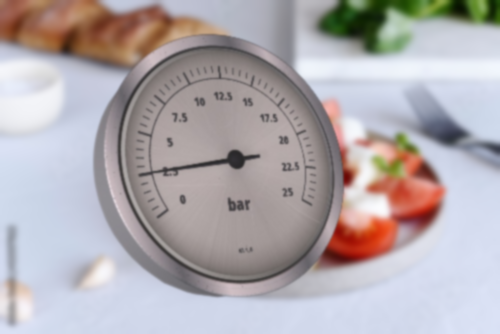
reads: **2.5** bar
